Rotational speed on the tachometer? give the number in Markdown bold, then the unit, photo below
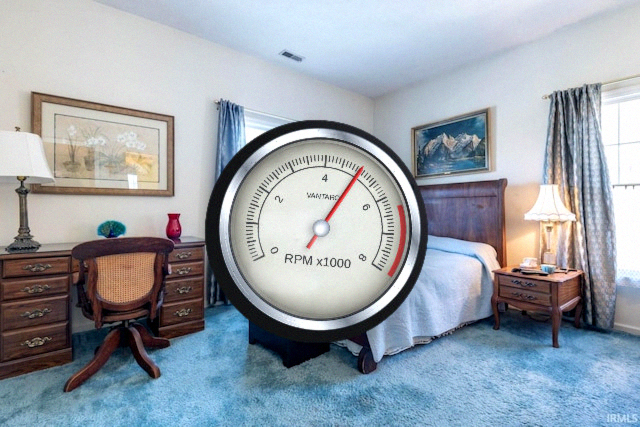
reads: **5000** rpm
